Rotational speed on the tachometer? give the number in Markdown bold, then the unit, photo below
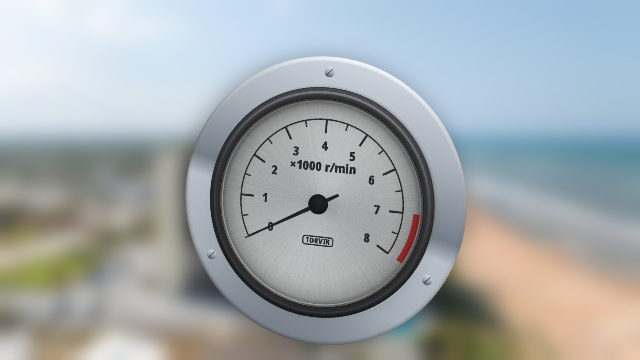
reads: **0** rpm
